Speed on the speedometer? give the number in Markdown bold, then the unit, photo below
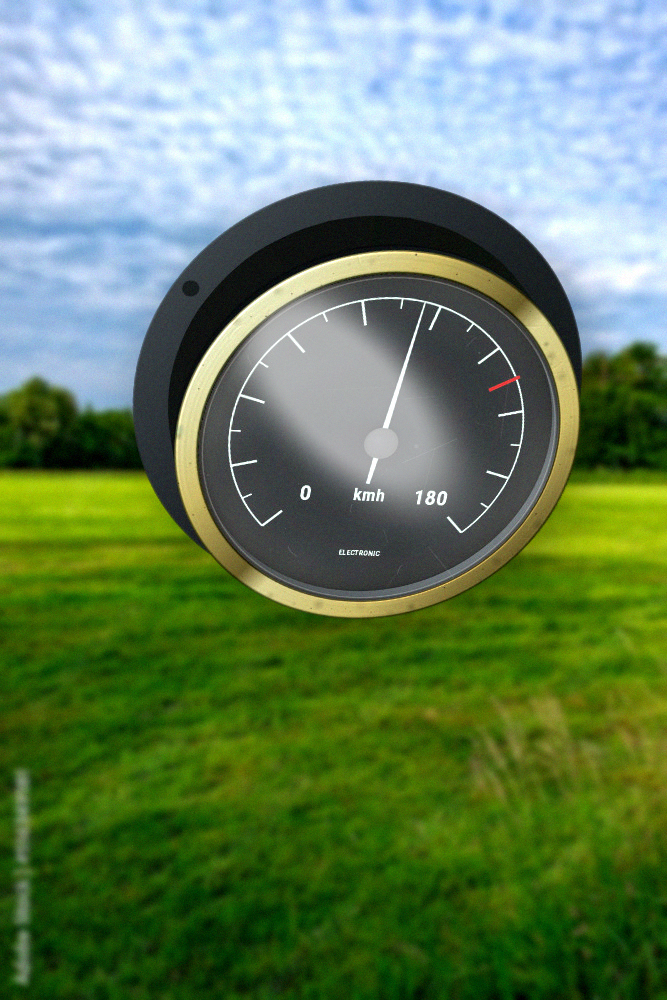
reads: **95** km/h
